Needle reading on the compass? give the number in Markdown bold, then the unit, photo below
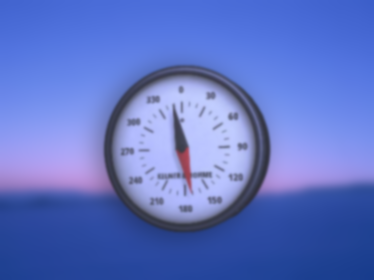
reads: **170** °
